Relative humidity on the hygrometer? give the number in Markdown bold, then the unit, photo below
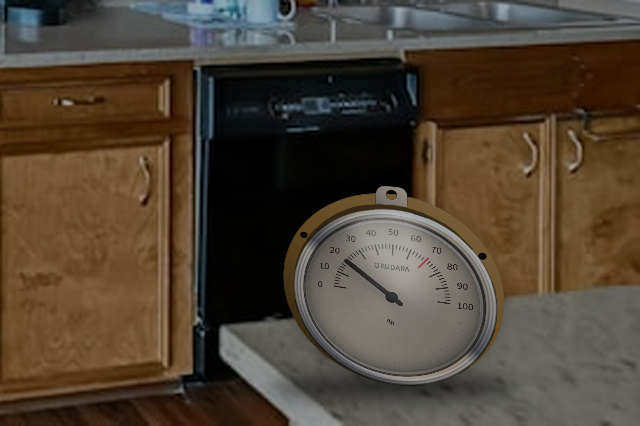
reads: **20** %
